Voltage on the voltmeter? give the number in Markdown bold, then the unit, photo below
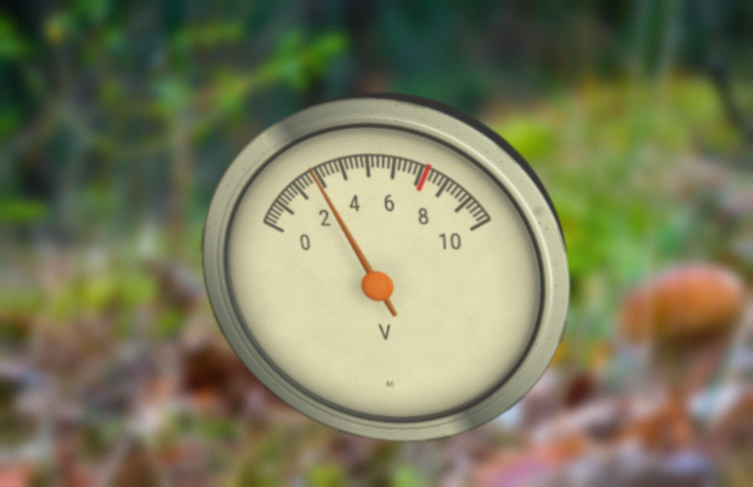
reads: **3** V
